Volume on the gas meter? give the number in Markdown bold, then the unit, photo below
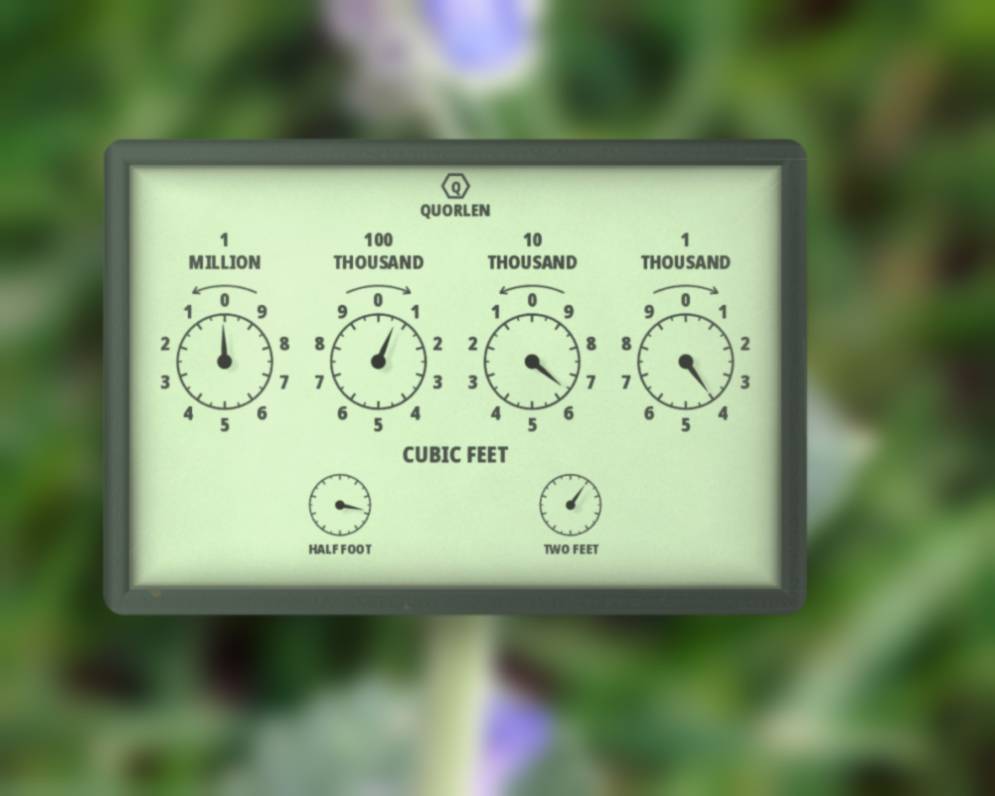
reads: **6400** ft³
